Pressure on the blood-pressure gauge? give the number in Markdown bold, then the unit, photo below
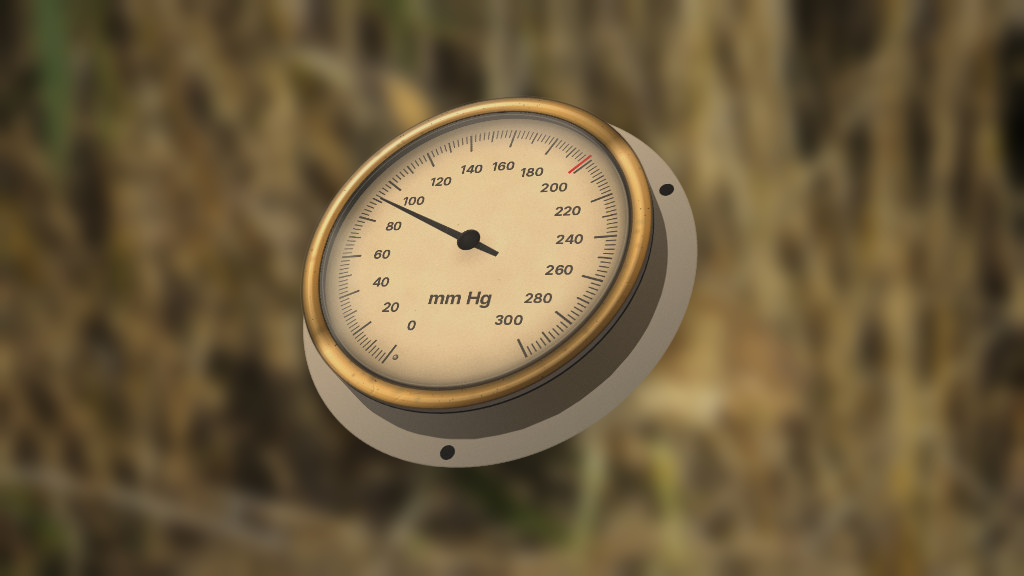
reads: **90** mmHg
